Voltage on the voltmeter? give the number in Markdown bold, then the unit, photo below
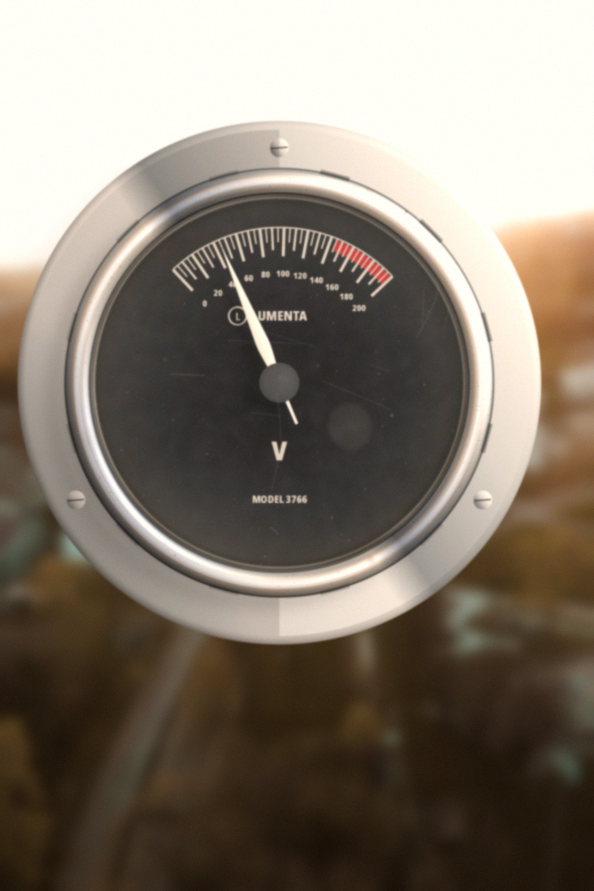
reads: **45** V
